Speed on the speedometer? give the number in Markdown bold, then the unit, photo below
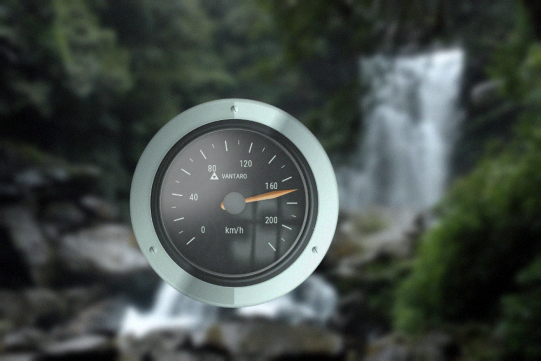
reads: **170** km/h
